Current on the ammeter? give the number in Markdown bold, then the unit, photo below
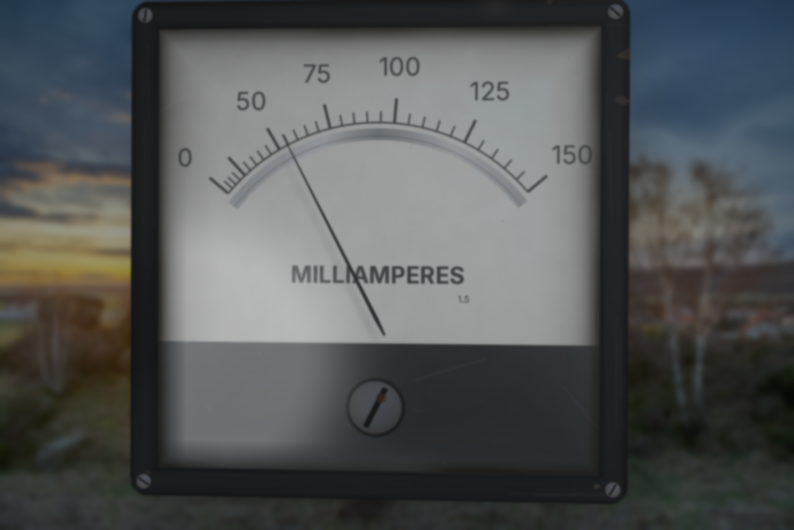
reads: **55** mA
